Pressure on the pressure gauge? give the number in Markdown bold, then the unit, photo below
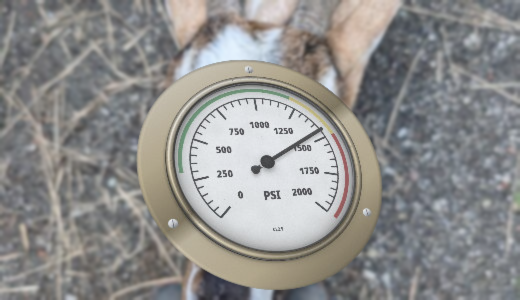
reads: **1450** psi
